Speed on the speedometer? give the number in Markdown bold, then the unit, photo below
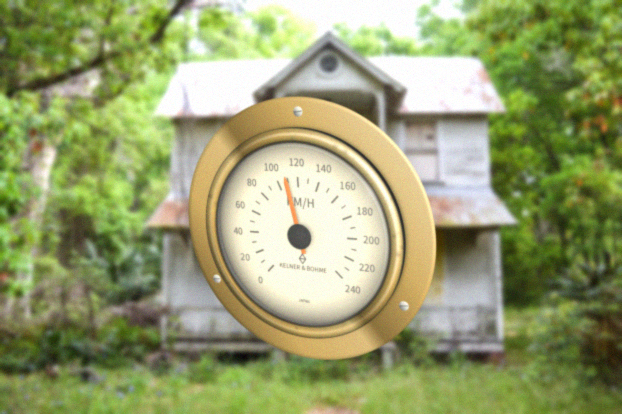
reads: **110** km/h
